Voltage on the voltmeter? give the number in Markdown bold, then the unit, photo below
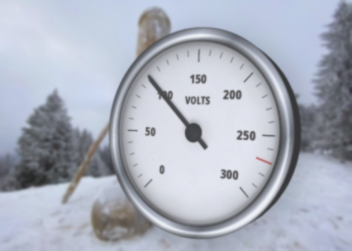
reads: **100** V
